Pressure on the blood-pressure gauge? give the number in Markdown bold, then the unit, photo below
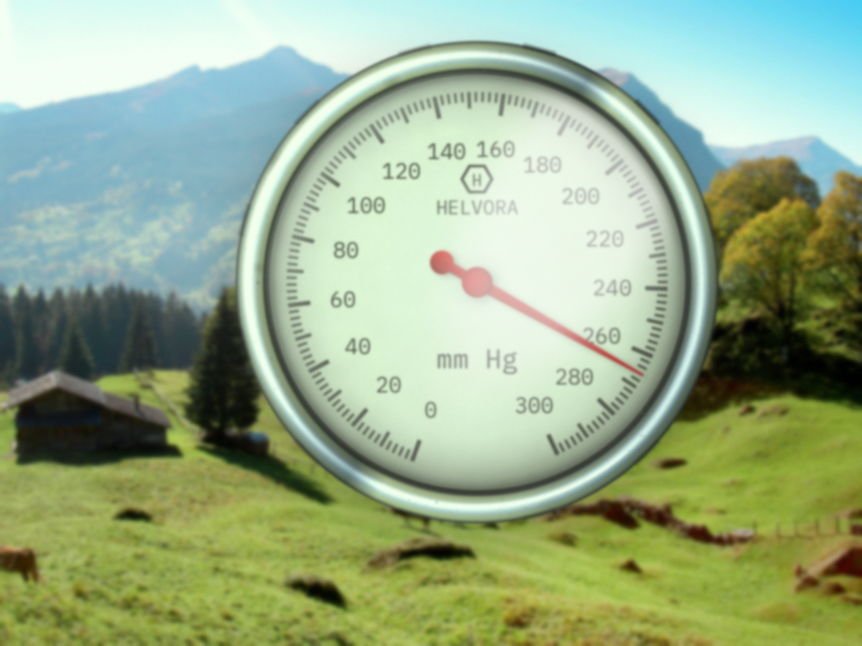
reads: **266** mmHg
